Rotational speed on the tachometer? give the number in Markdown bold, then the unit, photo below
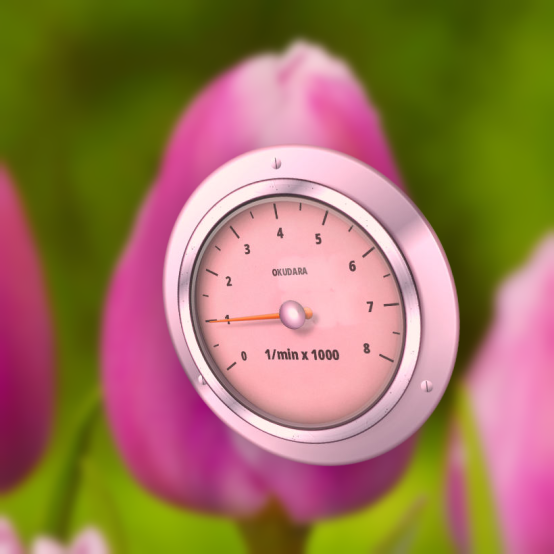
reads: **1000** rpm
